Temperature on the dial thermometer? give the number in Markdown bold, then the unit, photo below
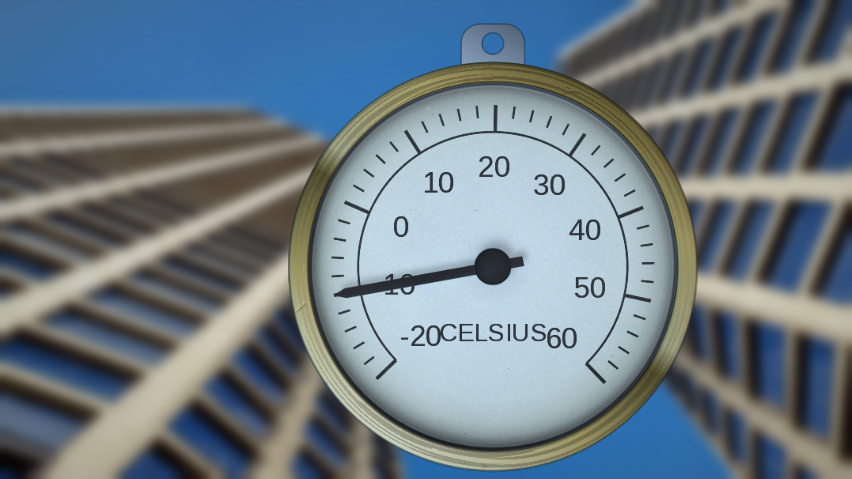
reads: **-10** °C
